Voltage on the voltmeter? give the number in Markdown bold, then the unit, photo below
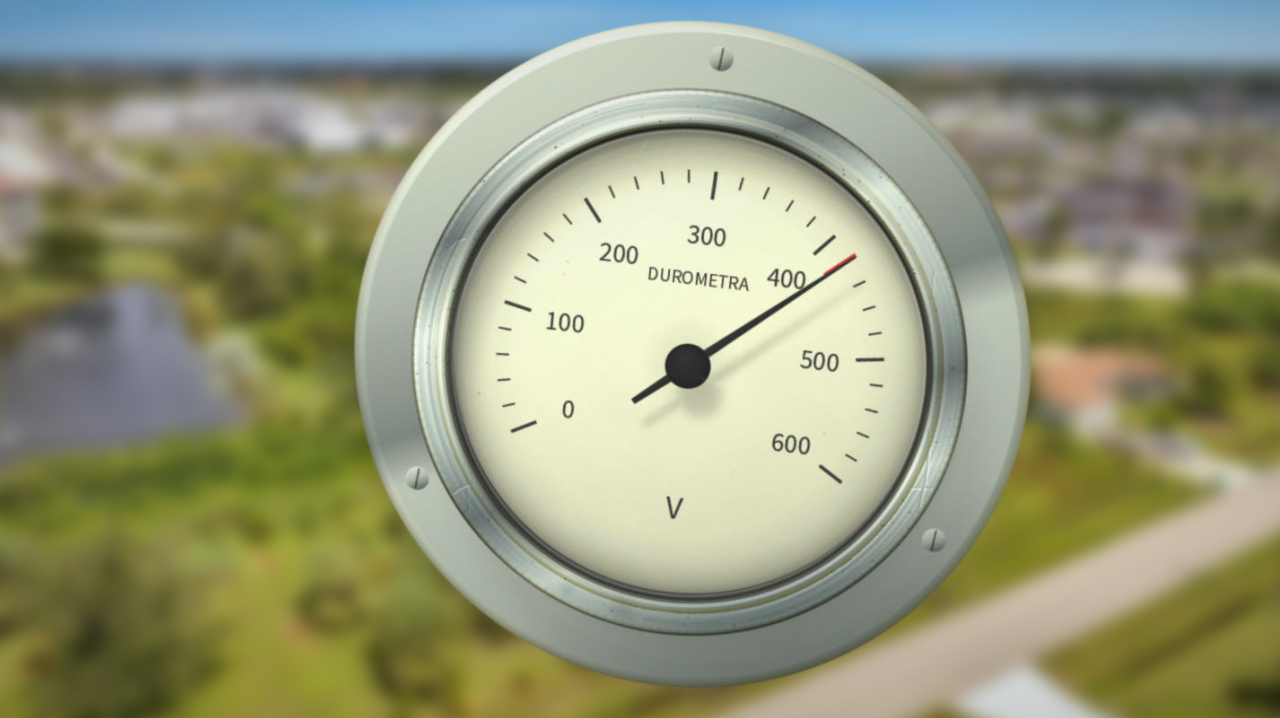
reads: **420** V
